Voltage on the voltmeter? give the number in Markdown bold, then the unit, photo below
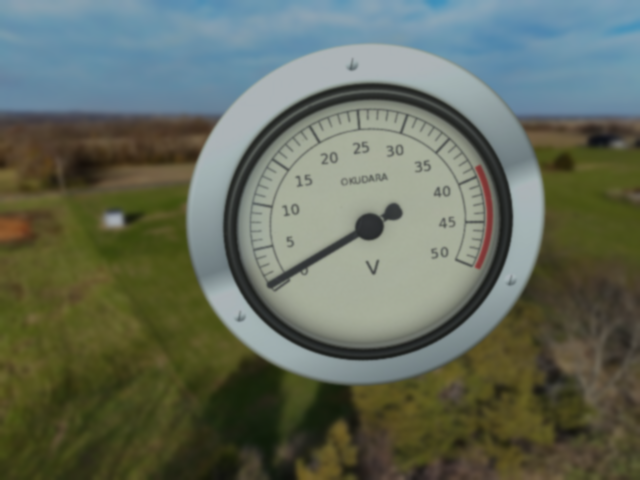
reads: **1** V
